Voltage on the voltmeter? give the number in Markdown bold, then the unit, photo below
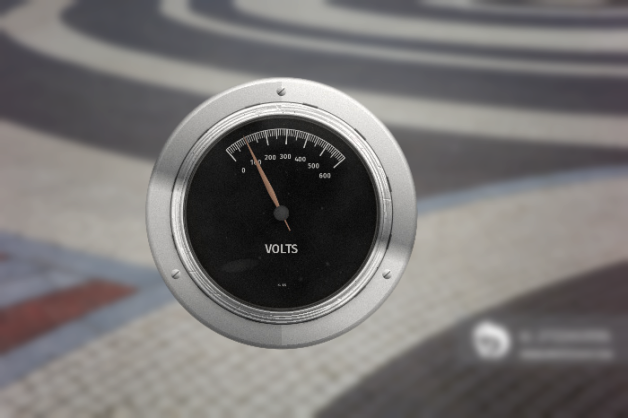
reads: **100** V
